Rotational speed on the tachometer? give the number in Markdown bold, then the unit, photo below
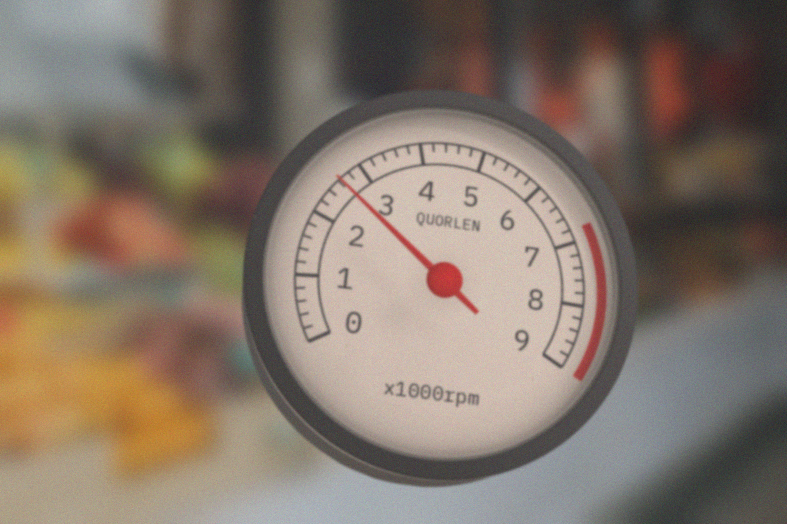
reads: **2600** rpm
